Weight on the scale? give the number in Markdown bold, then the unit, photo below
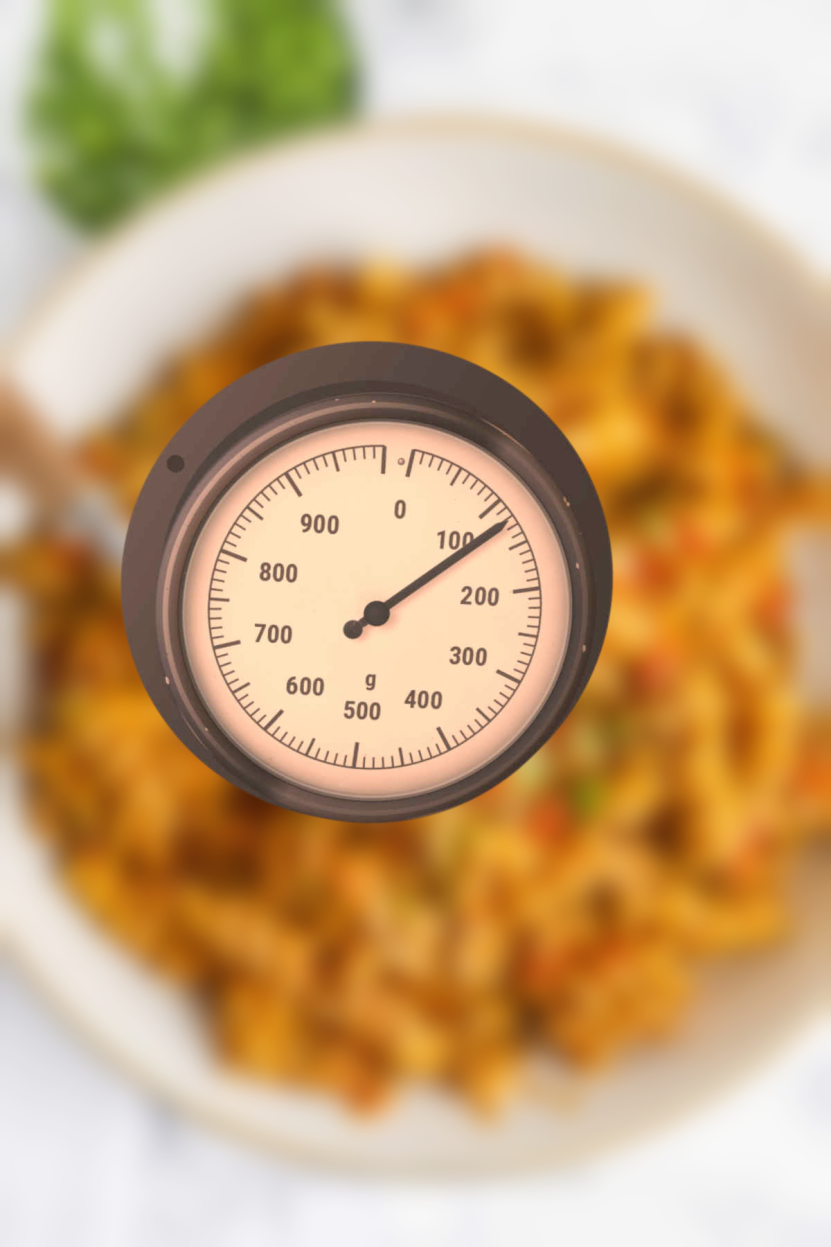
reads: **120** g
